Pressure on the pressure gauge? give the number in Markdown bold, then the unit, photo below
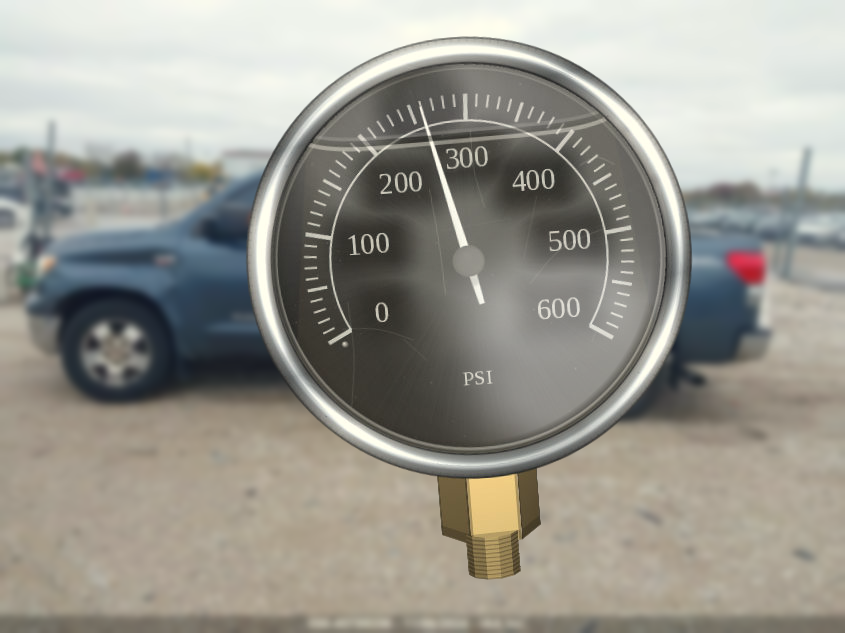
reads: **260** psi
